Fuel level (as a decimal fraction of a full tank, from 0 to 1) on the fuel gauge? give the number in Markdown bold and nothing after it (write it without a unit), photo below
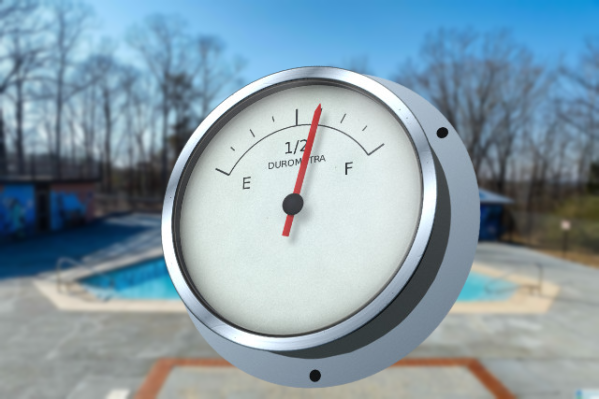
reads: **0.625**
